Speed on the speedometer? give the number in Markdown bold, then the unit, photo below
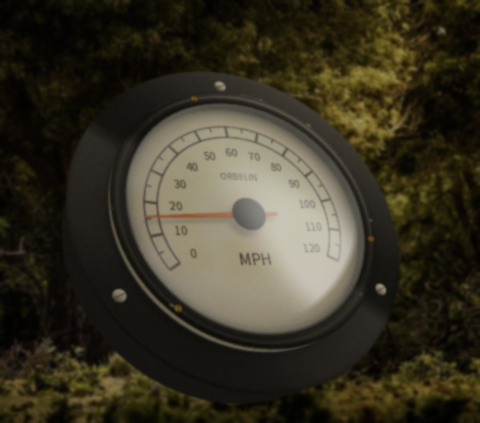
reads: **15** mph
